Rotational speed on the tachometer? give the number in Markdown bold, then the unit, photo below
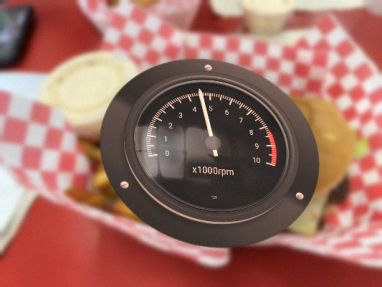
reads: **4500** rpm
